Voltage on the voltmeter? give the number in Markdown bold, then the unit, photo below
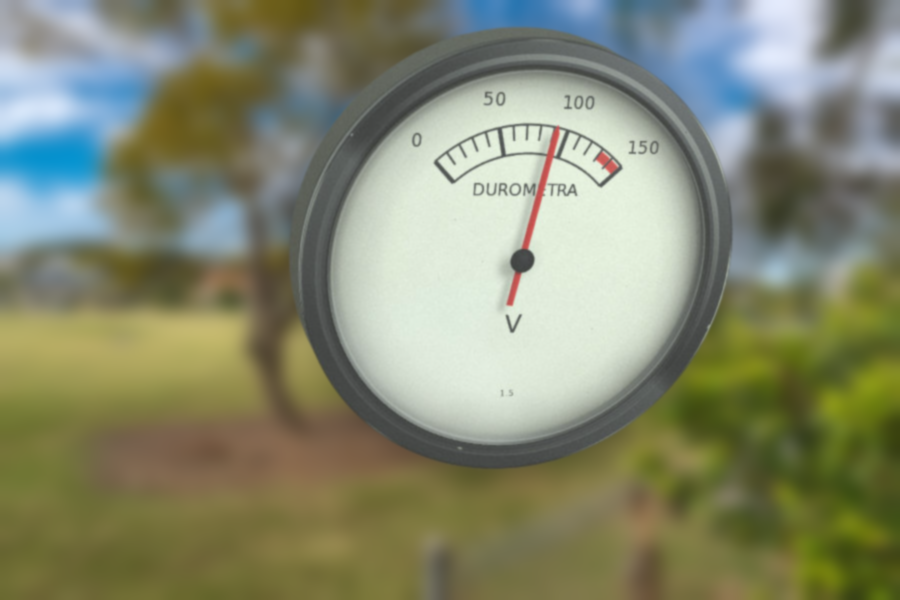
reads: **90** V
